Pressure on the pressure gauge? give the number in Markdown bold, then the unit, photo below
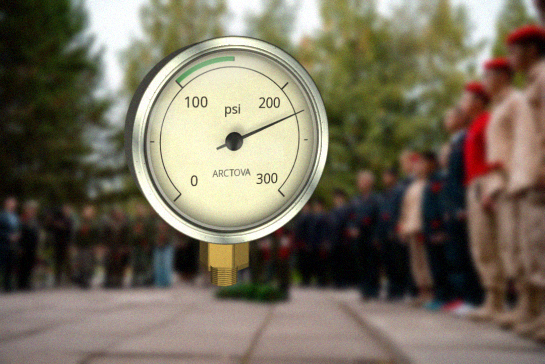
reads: **225** psi
